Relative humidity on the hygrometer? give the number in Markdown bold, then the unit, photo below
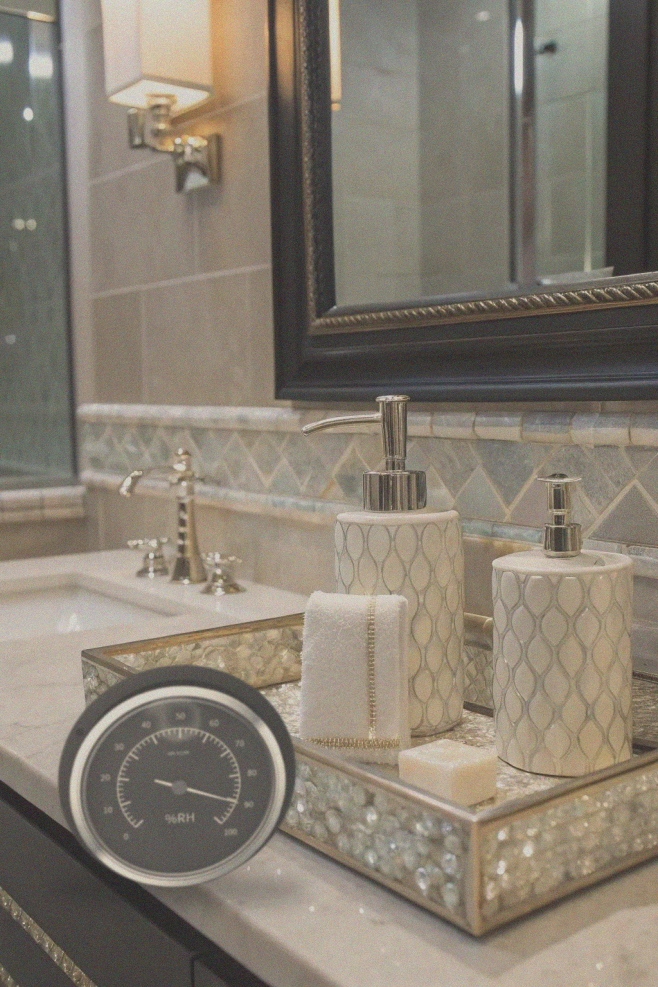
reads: **90** %
